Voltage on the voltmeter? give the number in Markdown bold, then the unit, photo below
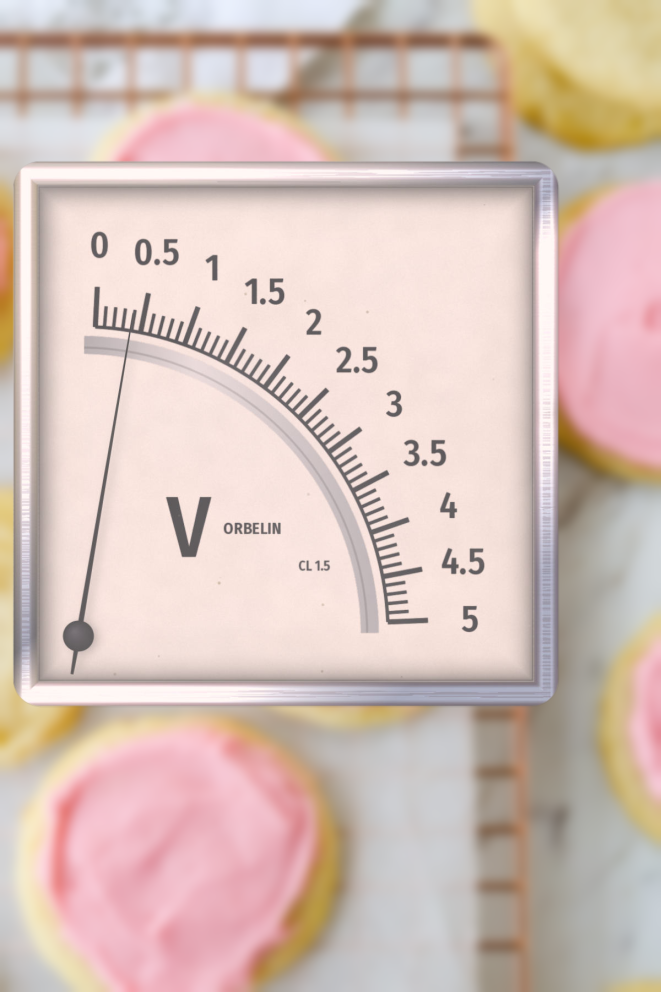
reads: **0.4** V
